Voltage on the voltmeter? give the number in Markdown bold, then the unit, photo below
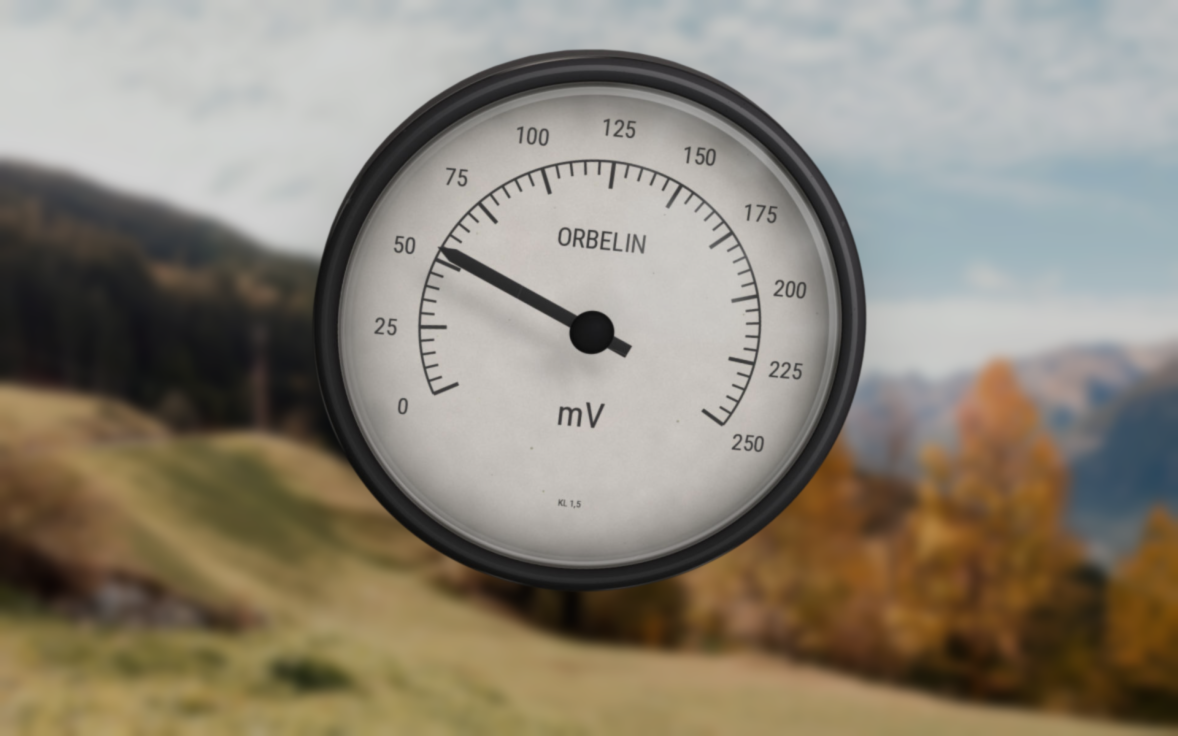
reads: **55** mV
